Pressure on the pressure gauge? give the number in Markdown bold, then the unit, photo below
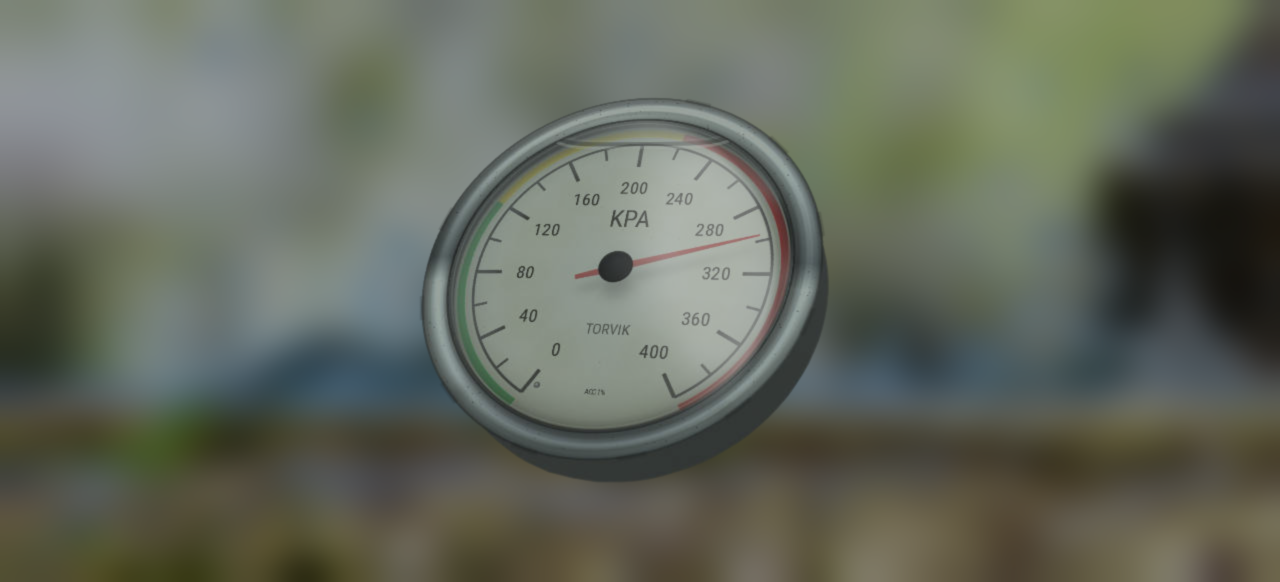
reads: **300** kPa
